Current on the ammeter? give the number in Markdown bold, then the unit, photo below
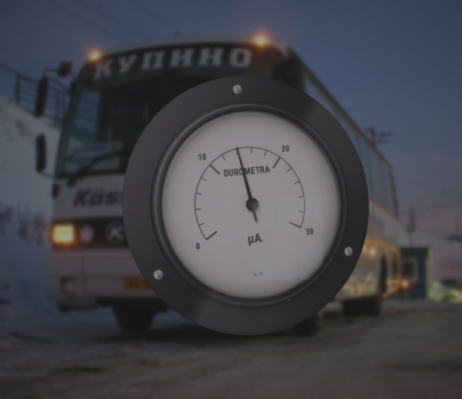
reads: **14** µA
